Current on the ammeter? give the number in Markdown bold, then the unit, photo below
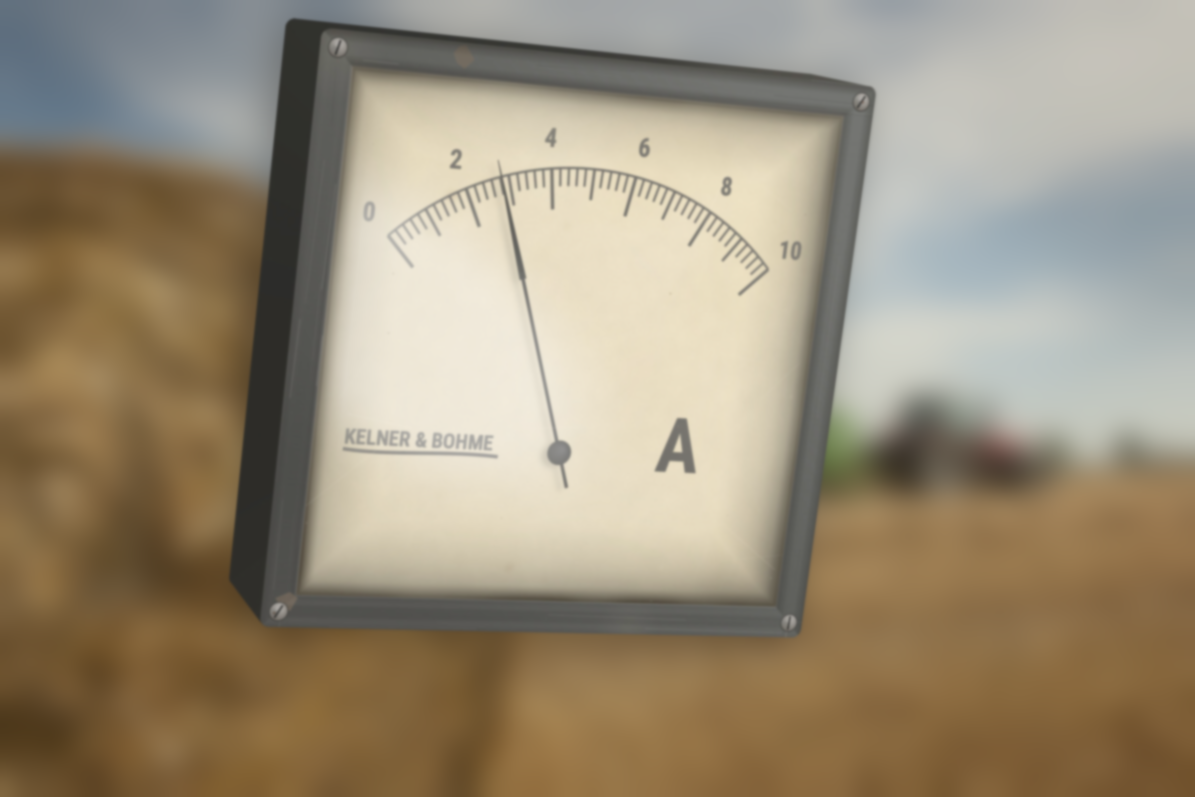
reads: **2.8** A
